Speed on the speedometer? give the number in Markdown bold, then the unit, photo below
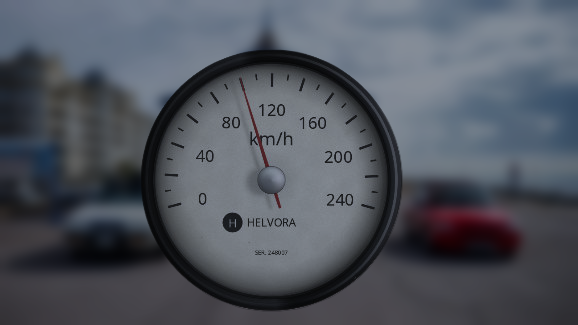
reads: **100** km/h
